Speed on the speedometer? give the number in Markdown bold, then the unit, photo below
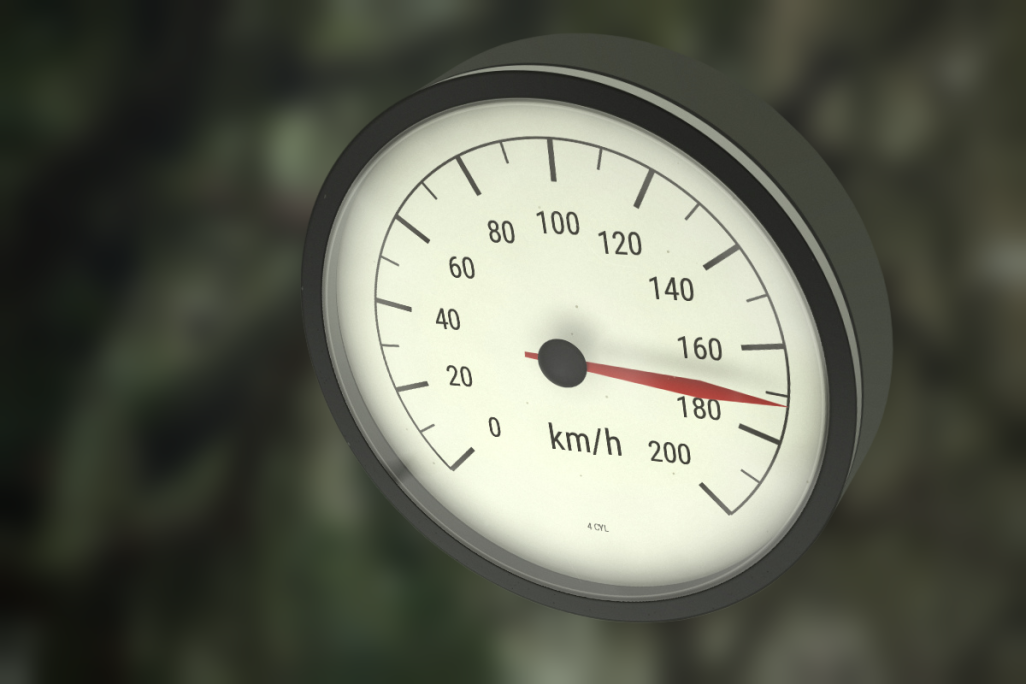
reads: **170** km/h
